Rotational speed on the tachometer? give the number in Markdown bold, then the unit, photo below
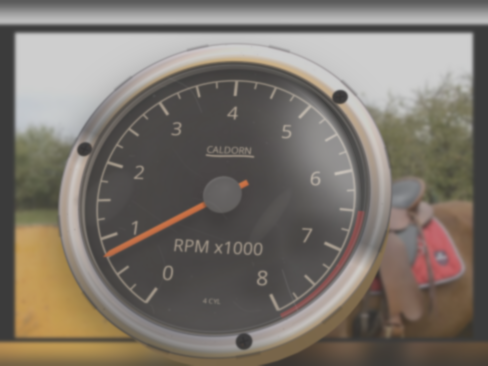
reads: **750** rpm
